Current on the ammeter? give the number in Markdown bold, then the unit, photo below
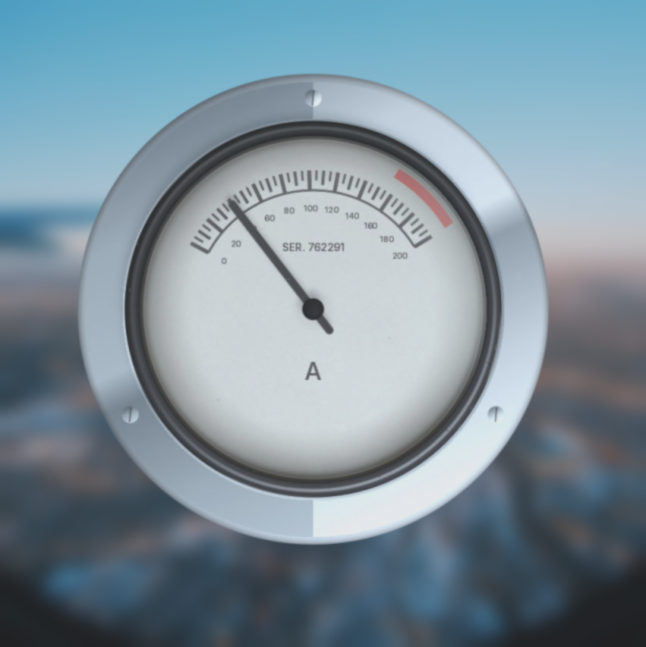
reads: **40** A
